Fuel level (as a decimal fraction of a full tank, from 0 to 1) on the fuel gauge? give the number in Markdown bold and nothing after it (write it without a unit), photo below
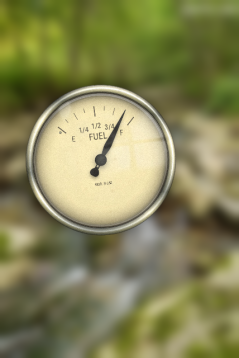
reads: **0.875**
